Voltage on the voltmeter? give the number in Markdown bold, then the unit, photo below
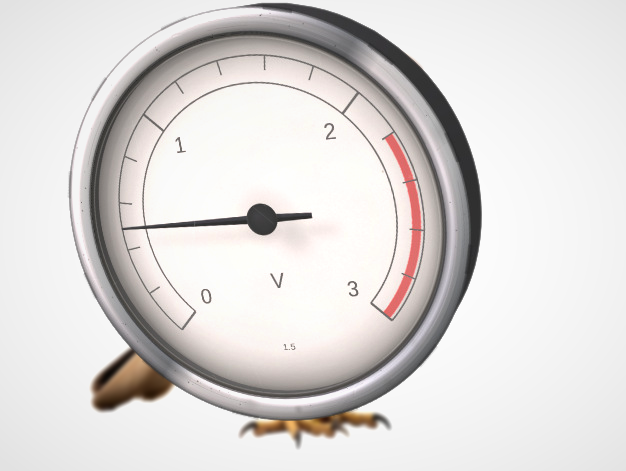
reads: **0.5** V
